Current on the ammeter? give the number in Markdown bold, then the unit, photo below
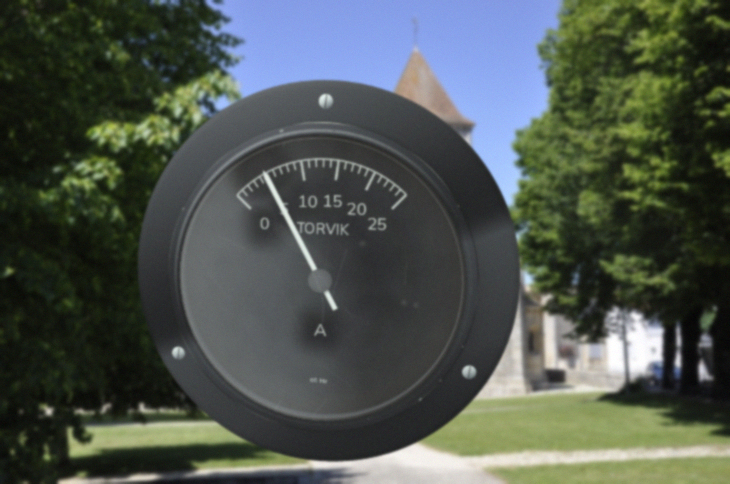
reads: **5** A
